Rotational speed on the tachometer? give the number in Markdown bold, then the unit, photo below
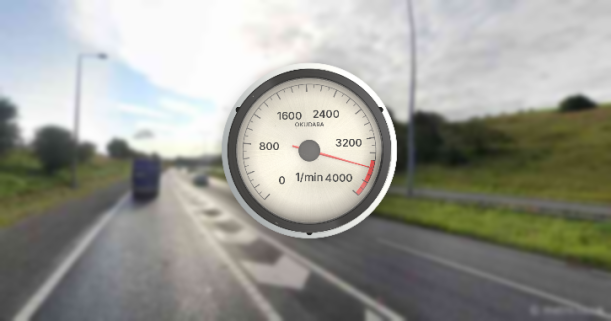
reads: **3600** rpm
